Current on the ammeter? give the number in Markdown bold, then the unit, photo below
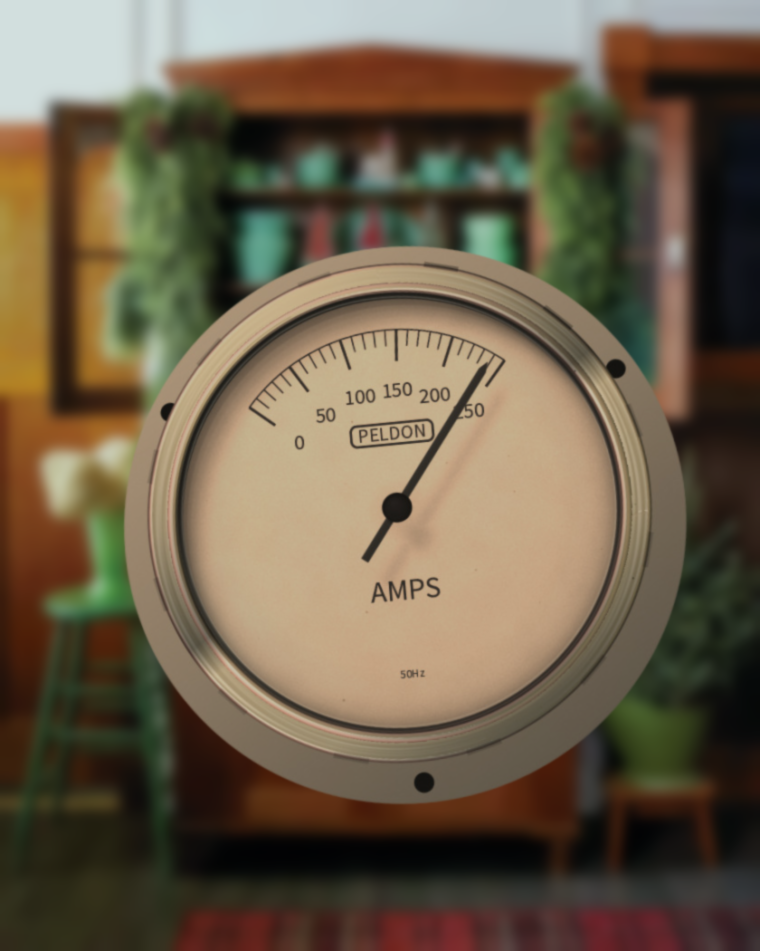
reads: **240** A
